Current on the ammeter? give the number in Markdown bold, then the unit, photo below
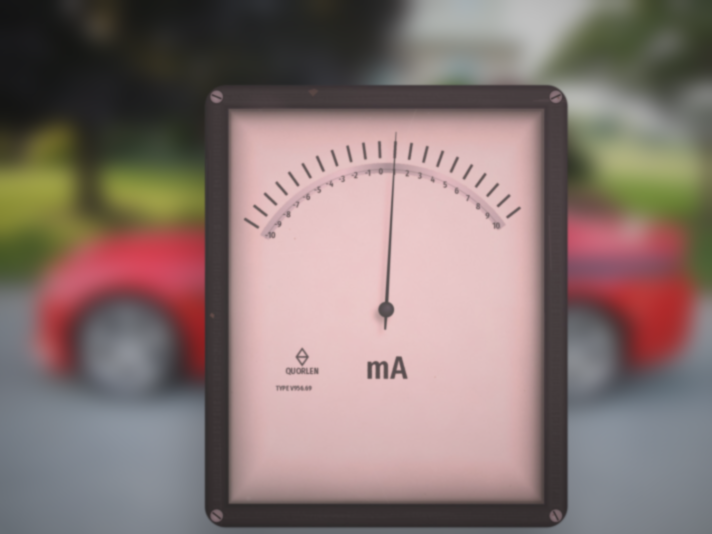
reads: **1** mA
